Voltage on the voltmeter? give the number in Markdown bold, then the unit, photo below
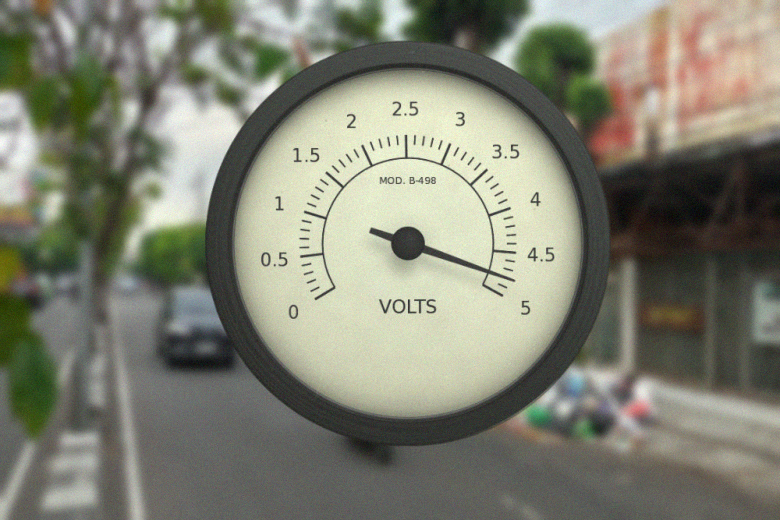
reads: **4.8** V
